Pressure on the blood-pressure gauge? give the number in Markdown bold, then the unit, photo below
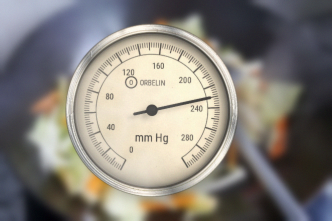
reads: **230** mmHg
